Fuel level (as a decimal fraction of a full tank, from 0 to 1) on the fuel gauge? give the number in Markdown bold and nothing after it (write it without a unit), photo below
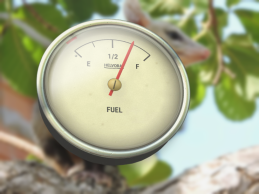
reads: **0.75**
